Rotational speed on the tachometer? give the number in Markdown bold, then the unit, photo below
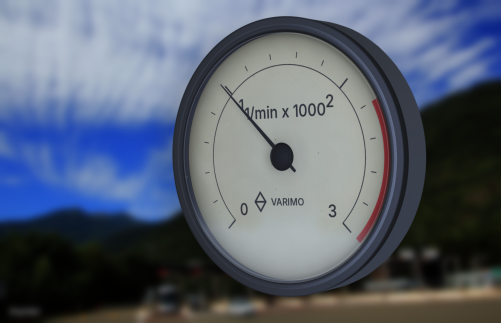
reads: **1000** rpm
